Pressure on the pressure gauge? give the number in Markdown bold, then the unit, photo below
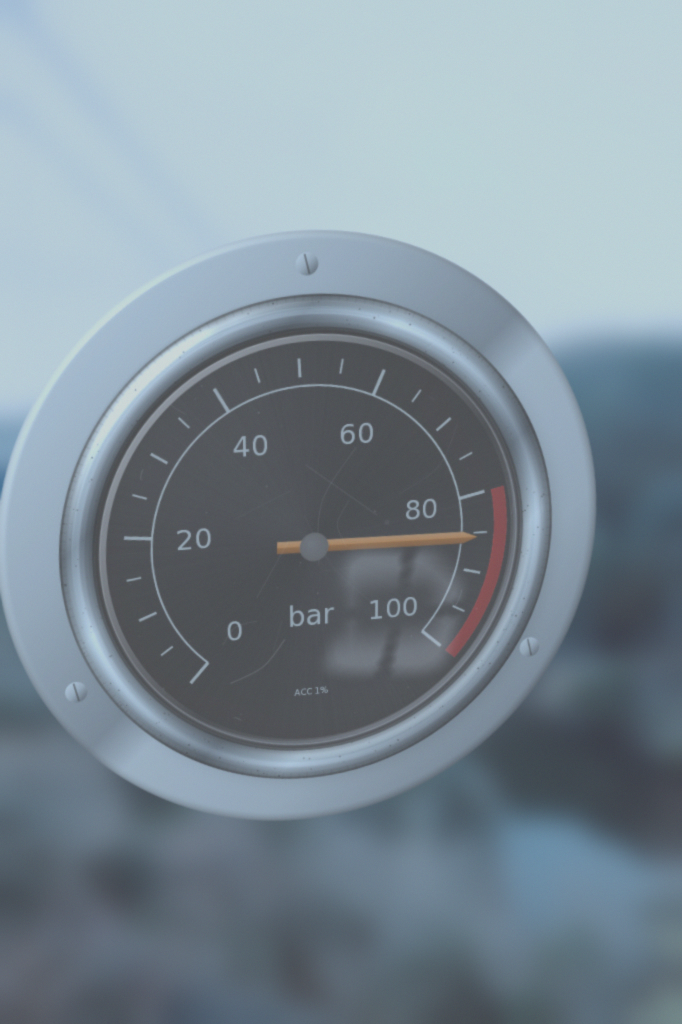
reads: **85** bar
